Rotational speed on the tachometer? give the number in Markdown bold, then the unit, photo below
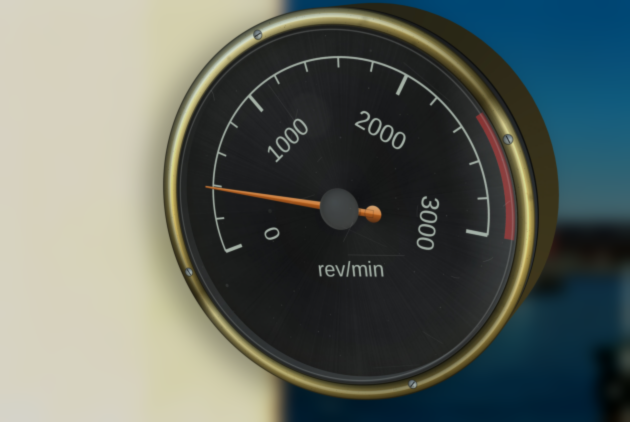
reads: **400** rpm
